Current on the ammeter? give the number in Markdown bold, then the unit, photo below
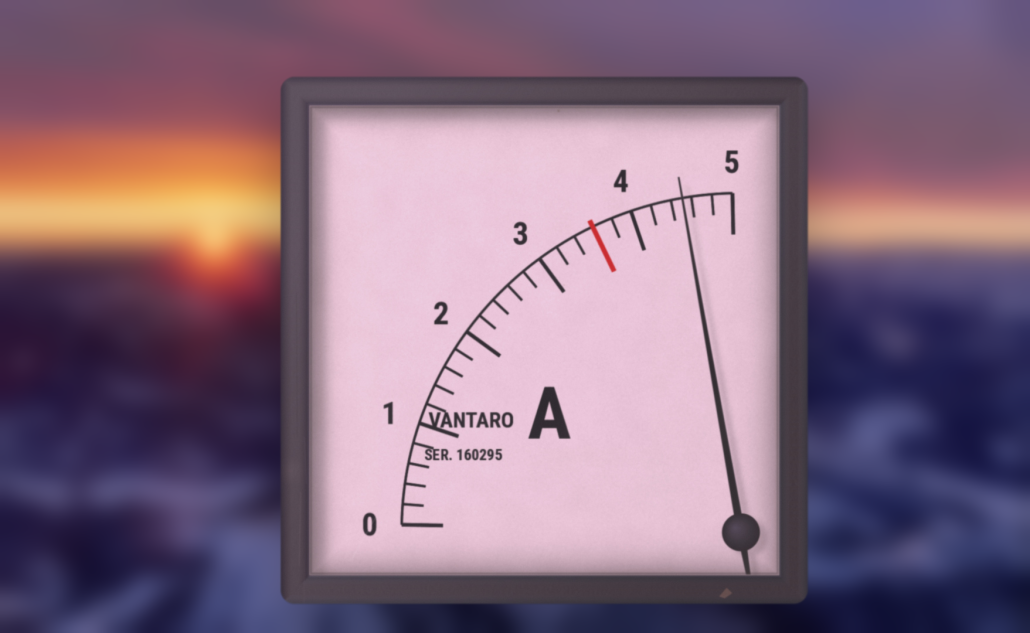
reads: **4.5** A
